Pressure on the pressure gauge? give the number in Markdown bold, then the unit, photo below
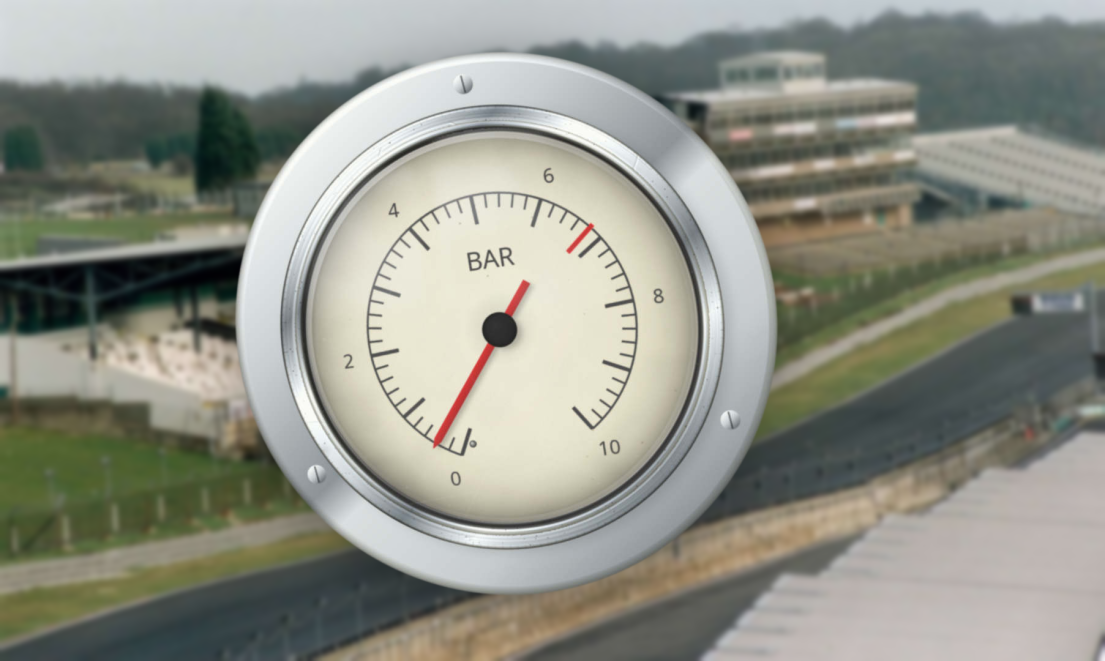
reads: **0.4** bar
